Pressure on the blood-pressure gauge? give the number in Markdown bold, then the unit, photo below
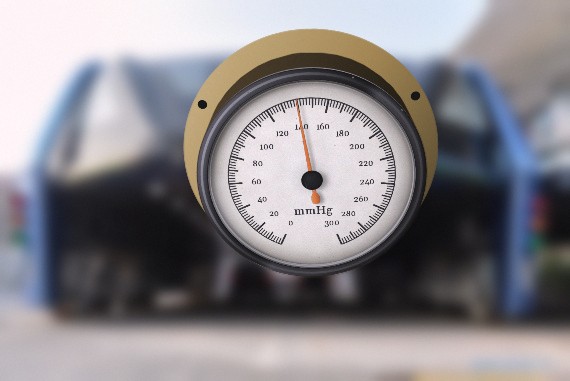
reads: **140** mmHg
